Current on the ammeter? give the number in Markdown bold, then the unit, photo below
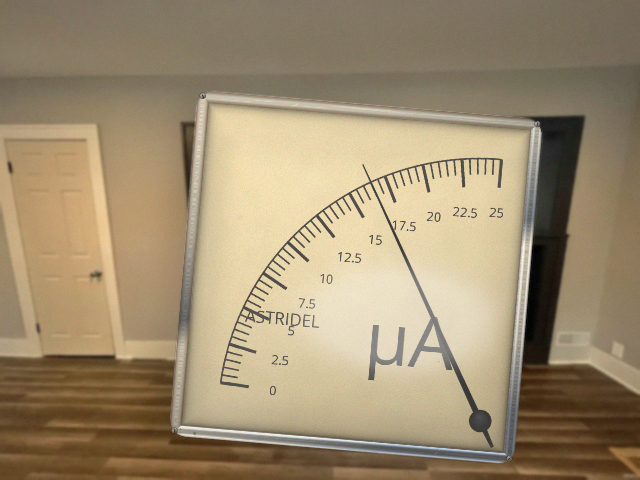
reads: **16.5** µA
